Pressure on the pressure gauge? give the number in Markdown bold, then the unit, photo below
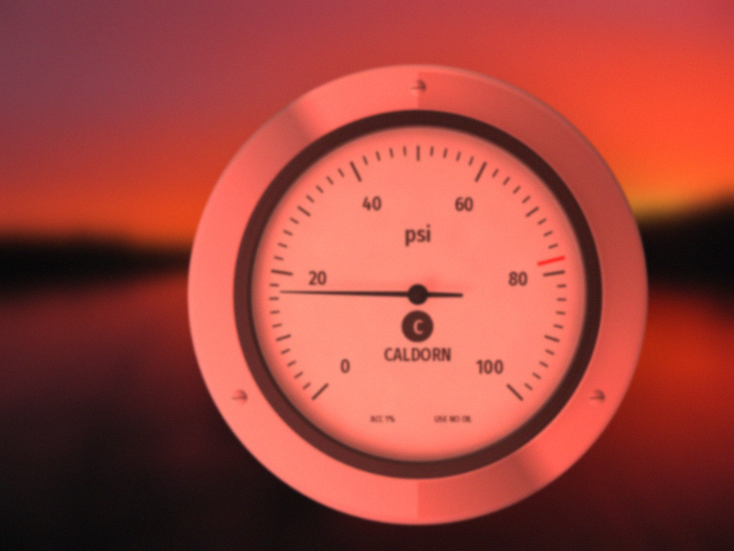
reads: **17** psi
